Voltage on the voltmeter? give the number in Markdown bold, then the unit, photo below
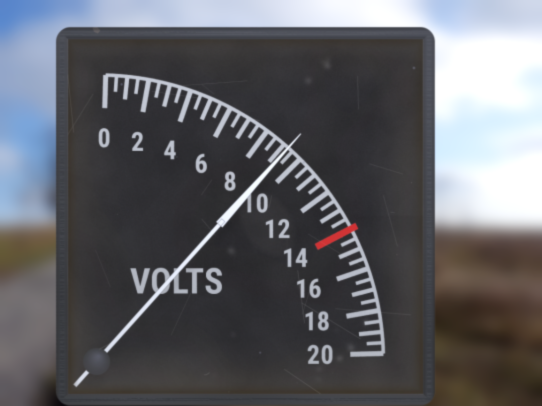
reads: **9.25** V
